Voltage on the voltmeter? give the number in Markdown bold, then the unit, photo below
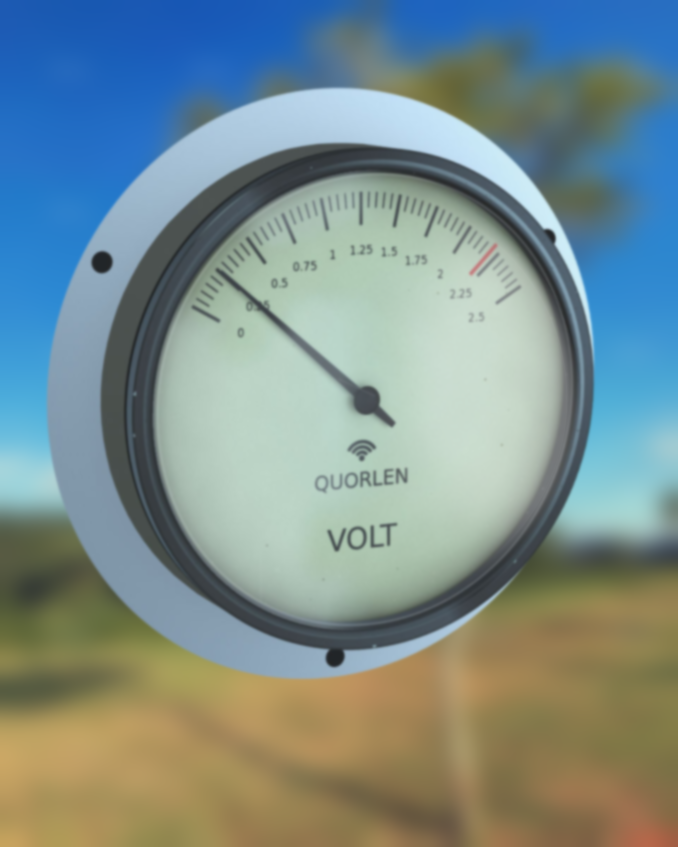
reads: **0.25** V
